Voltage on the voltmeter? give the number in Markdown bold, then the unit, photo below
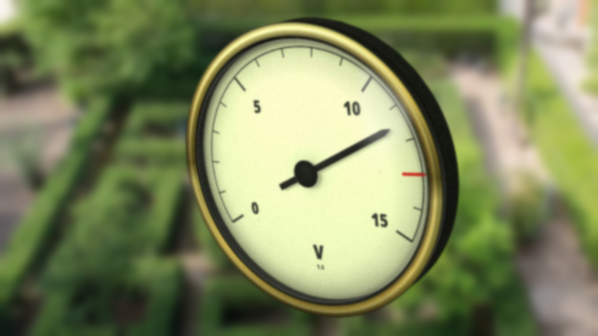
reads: **11.5** V
